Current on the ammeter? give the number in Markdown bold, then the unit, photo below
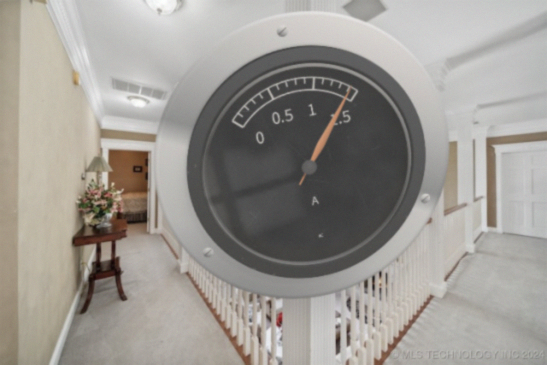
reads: **1.4** A
